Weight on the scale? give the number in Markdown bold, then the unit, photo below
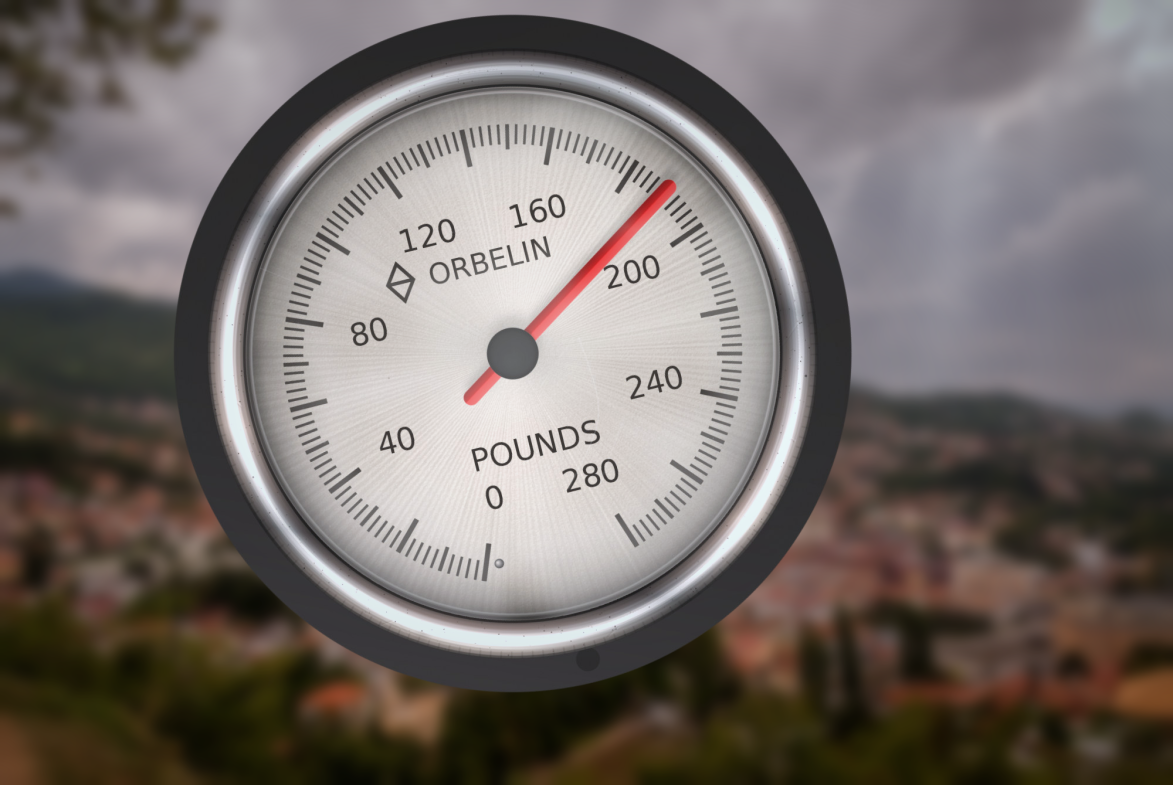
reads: **189** lb
